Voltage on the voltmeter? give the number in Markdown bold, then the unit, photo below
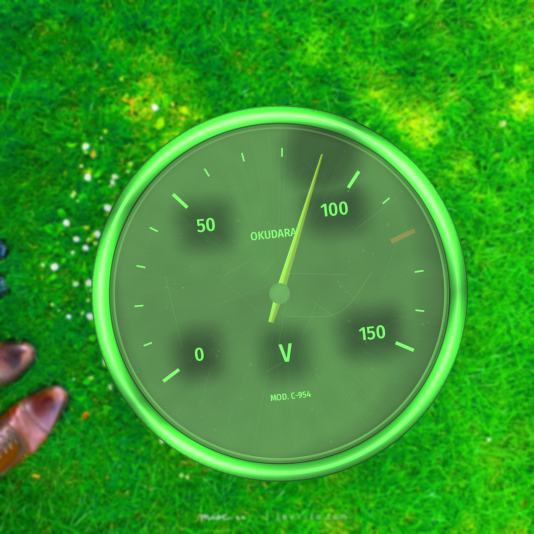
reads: **90** V
